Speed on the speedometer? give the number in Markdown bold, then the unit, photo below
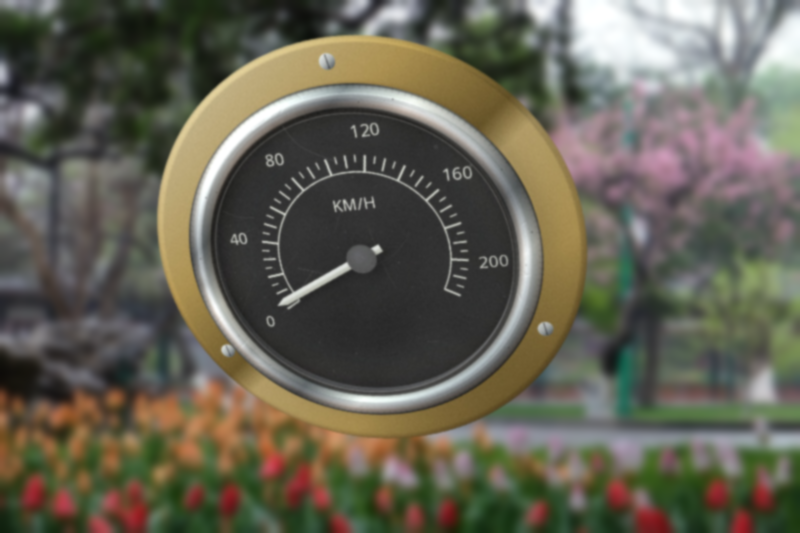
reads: **5** km/h
